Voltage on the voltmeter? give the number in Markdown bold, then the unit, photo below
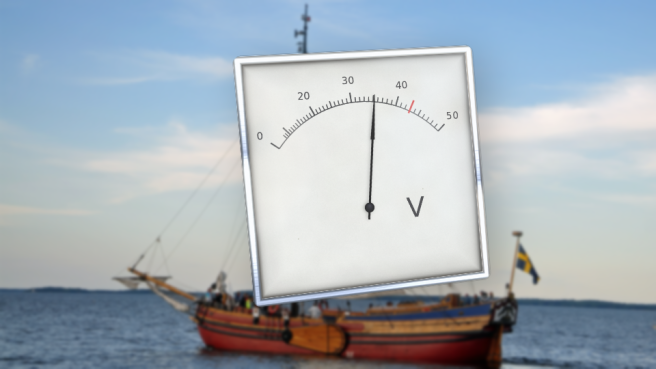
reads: **35** V
